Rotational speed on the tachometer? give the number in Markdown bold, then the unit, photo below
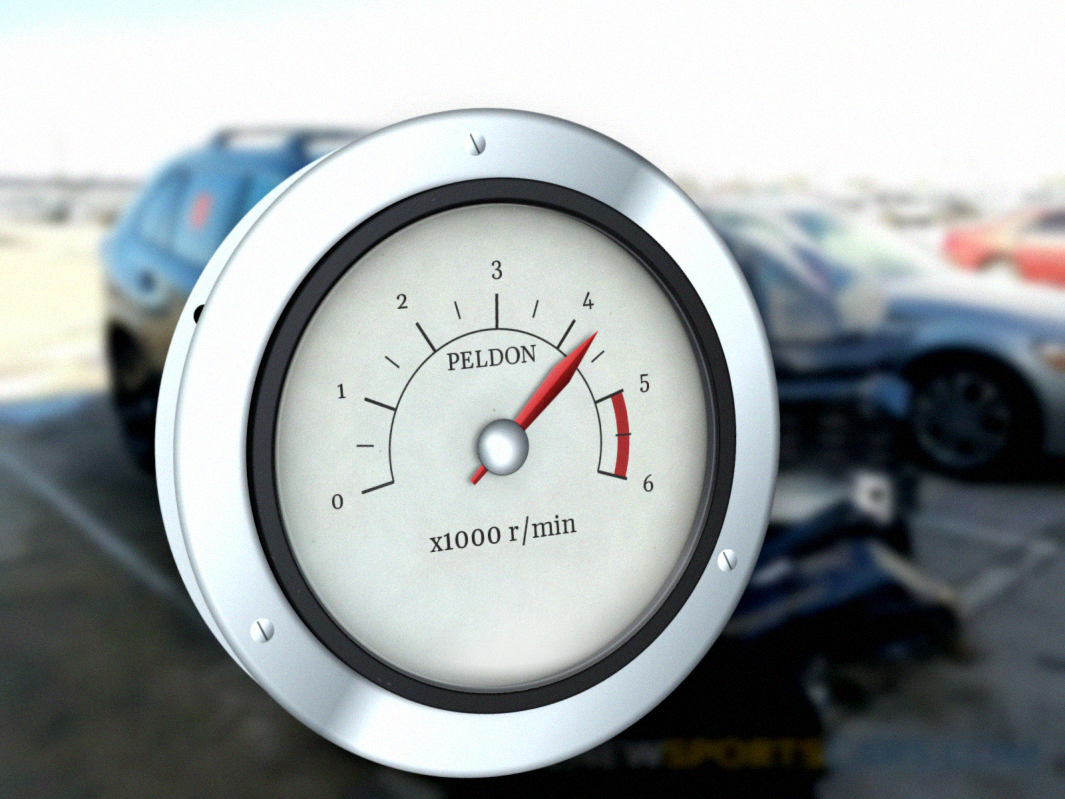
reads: **4250** rpm
